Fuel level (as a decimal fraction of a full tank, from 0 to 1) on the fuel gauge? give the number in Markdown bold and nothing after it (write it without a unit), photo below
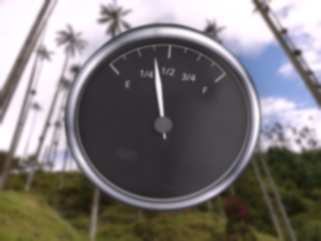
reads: **0.375**
